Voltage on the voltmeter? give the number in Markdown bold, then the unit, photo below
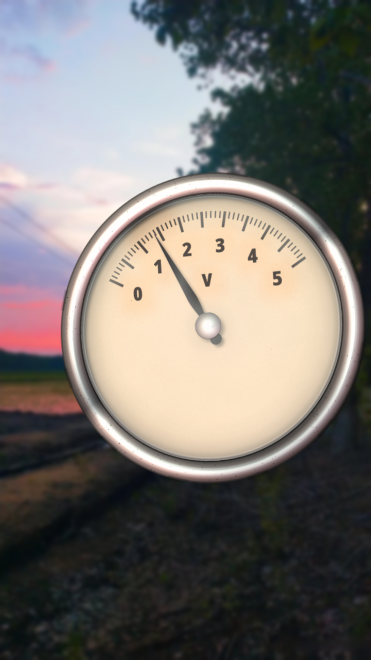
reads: **1.4** V
